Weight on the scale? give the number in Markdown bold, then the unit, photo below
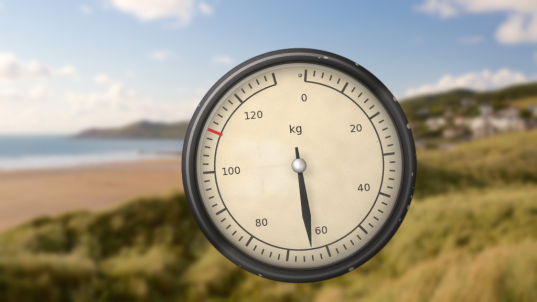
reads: **64** kg
